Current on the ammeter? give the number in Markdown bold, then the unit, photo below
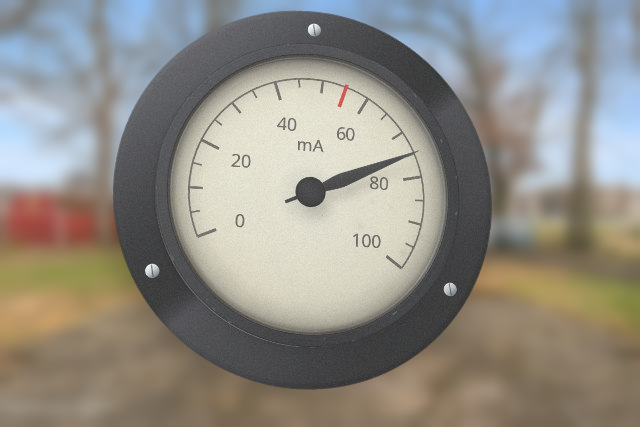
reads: **75** mA
